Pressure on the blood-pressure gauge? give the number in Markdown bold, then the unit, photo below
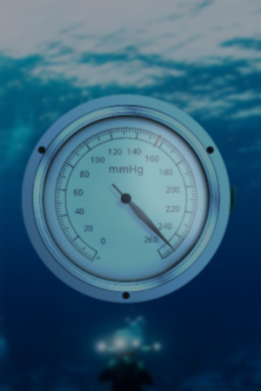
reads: **250** mmHg
